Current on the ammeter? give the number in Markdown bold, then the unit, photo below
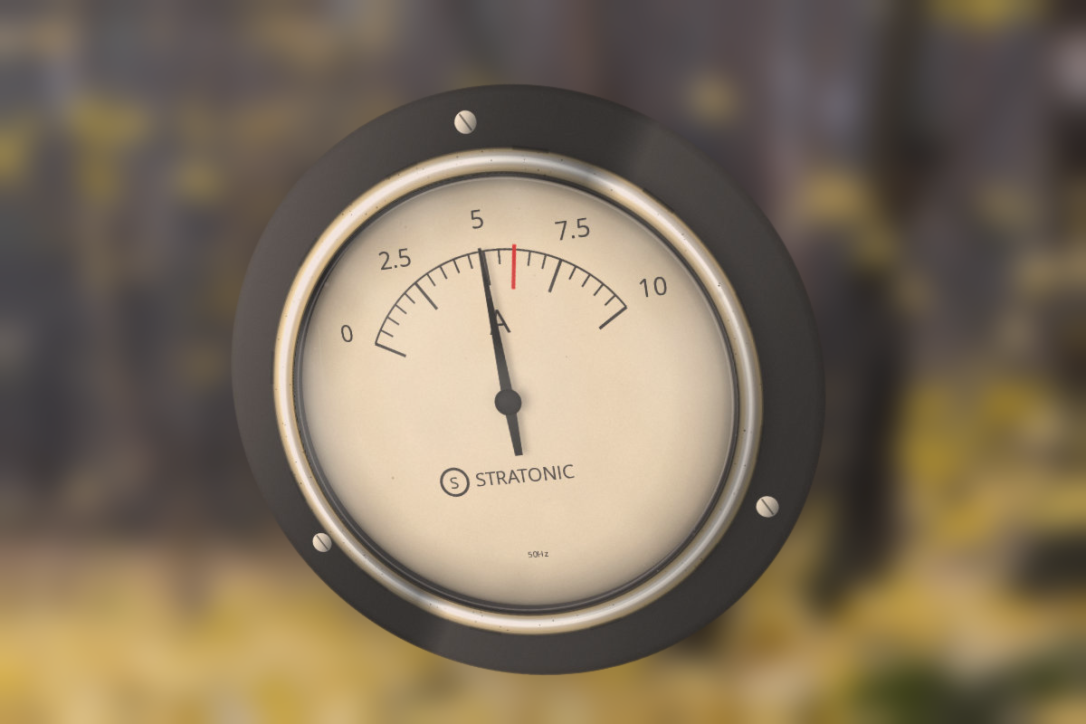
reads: **5** A
